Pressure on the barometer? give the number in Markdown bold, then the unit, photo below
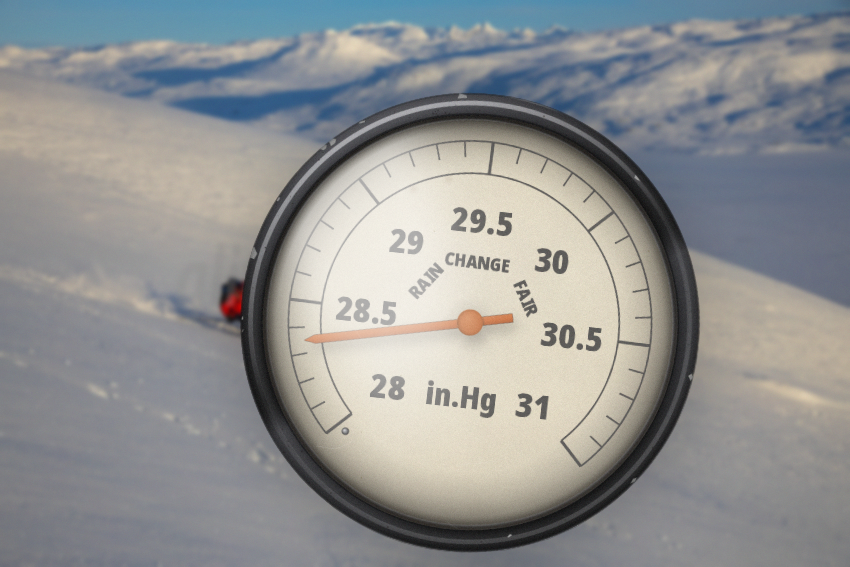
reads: **28.35** inHg
